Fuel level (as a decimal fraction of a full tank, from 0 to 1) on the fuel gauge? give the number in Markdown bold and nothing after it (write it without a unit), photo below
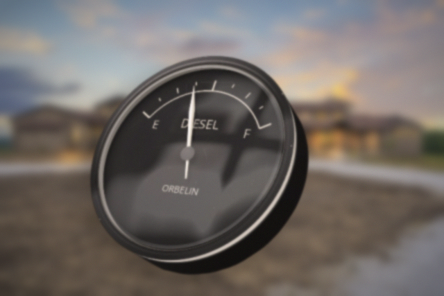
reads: **0.375**
